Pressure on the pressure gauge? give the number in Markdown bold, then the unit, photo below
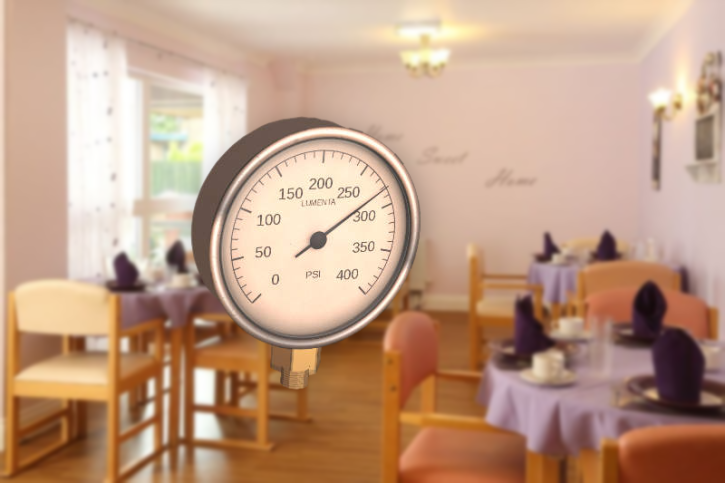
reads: **280** psi
